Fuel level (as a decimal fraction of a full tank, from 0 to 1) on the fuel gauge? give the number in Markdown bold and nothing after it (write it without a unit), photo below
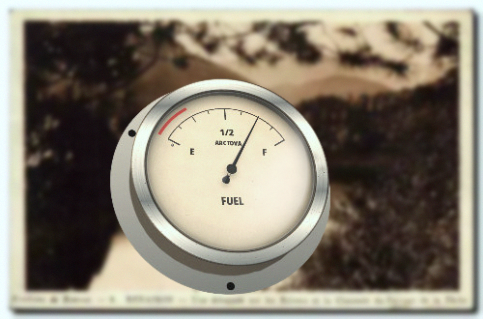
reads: **0.75**
